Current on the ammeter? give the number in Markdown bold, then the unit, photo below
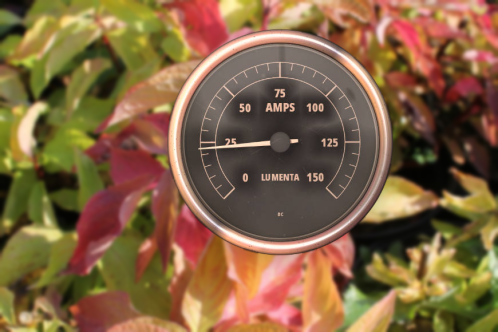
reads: **22.5** A
